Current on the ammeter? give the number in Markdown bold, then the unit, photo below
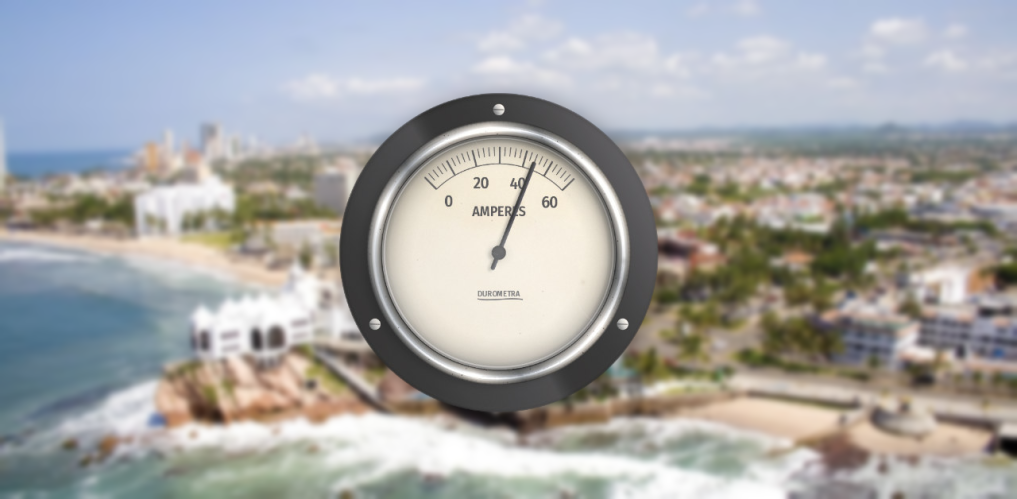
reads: **44** A
